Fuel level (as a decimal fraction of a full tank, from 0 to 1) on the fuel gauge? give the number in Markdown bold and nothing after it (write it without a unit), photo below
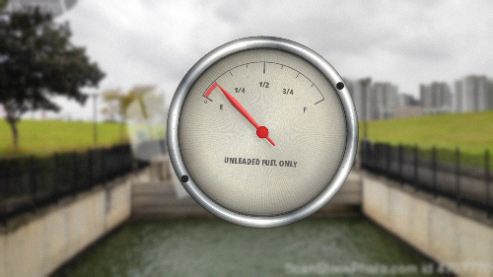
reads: **0.125**
